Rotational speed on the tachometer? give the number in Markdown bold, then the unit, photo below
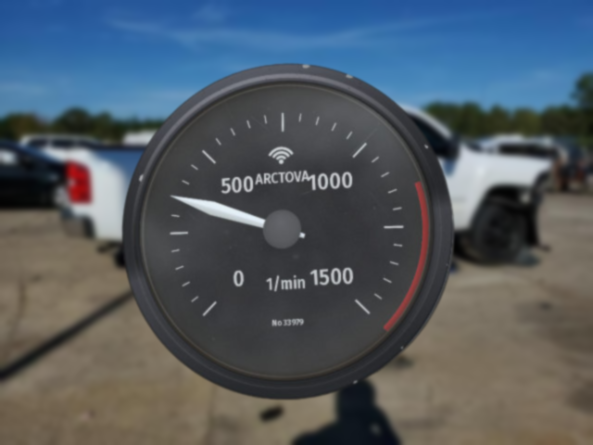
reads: **350** rpm
